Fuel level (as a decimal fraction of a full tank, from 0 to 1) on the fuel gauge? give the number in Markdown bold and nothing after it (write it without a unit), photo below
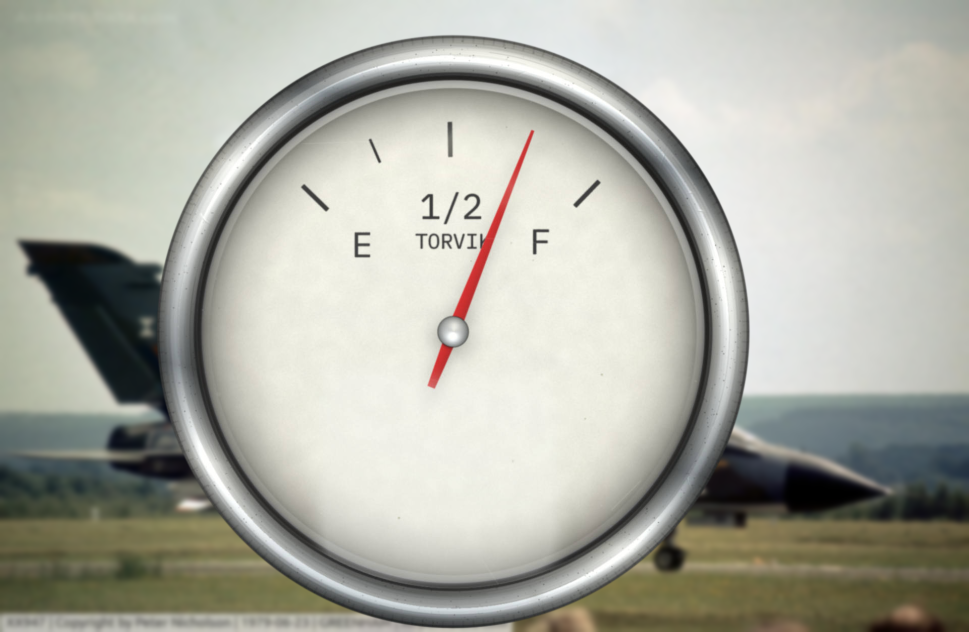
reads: **0.75**
